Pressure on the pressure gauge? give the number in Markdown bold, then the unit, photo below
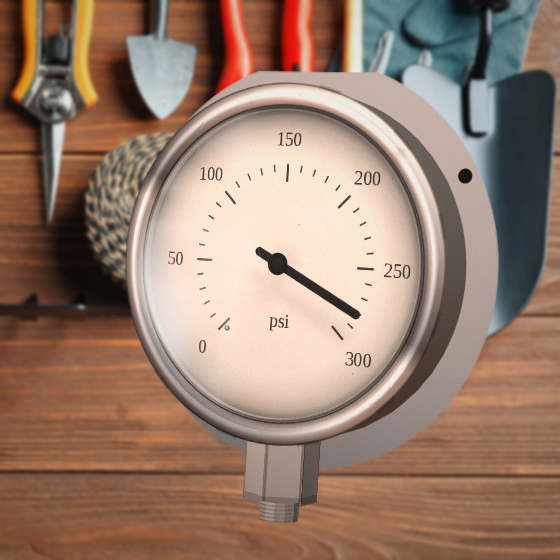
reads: **280** psi
